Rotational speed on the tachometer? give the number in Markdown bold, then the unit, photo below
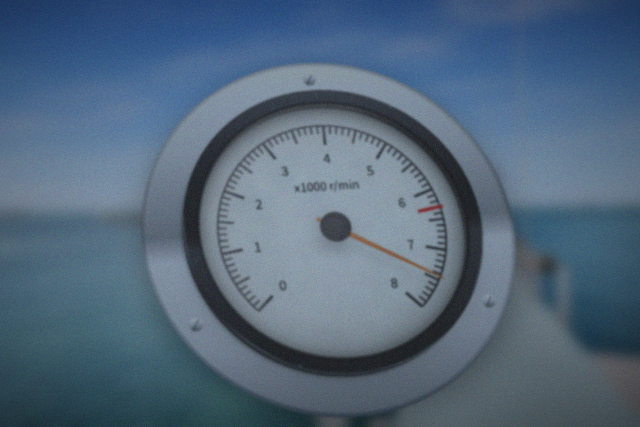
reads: **7500** rpm
